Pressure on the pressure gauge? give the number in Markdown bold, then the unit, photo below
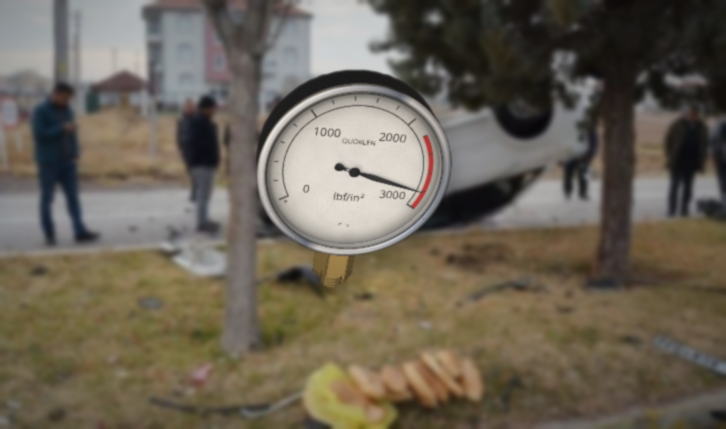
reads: **2800** psi
